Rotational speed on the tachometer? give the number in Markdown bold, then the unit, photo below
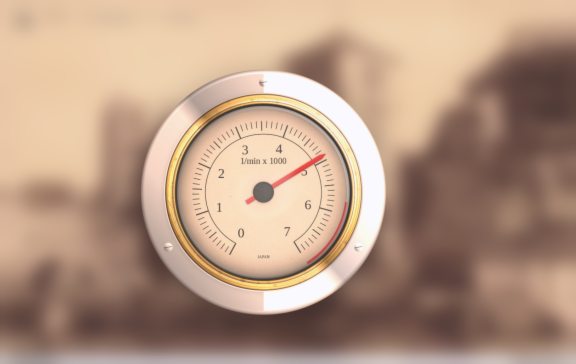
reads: **4900** rpm
